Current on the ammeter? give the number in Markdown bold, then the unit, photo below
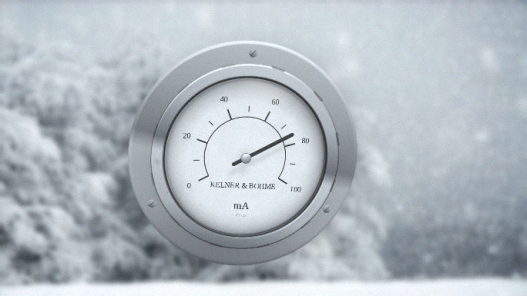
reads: **75** mA
